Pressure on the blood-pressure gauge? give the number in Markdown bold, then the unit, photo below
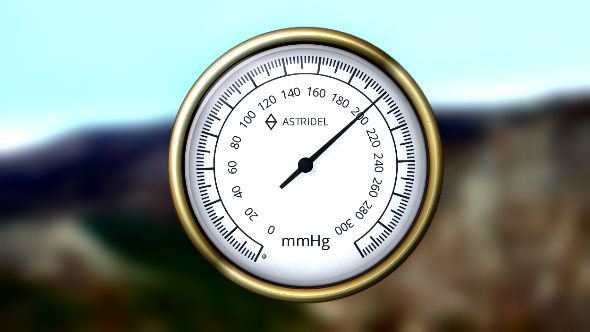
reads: **200** mmHg
